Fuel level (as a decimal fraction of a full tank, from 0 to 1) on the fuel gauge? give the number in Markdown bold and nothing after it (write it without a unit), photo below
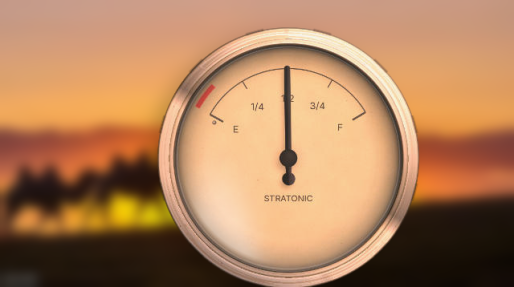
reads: **0.5**
